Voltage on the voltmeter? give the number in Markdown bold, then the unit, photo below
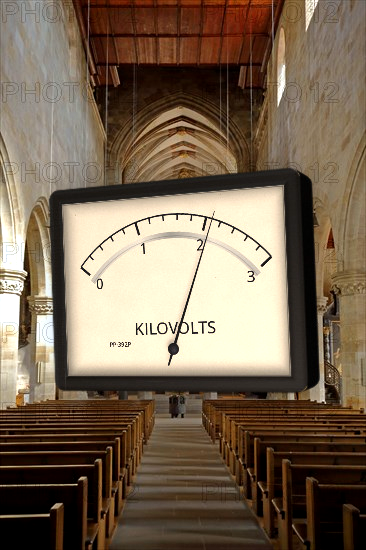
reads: **2.1** kV
